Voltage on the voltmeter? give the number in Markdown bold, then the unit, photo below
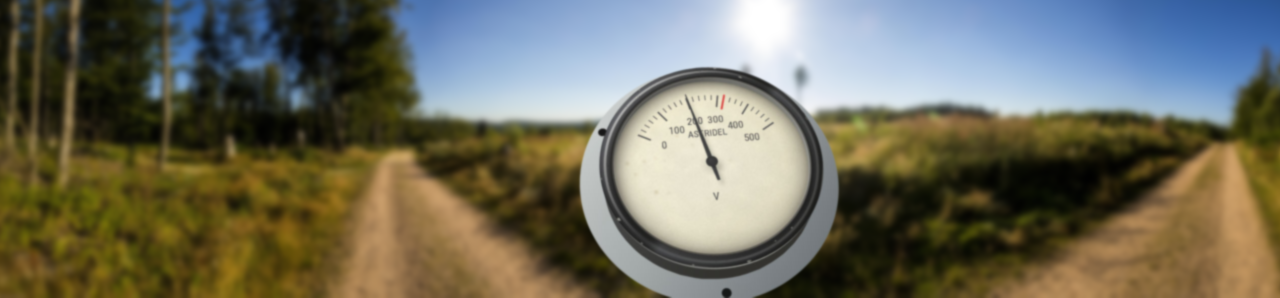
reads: **200** V
